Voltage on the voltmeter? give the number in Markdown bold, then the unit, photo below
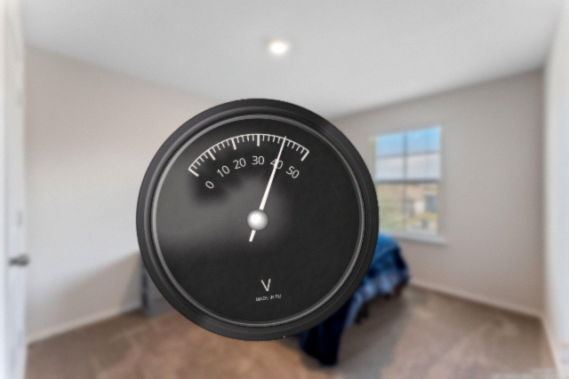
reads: **40** V
